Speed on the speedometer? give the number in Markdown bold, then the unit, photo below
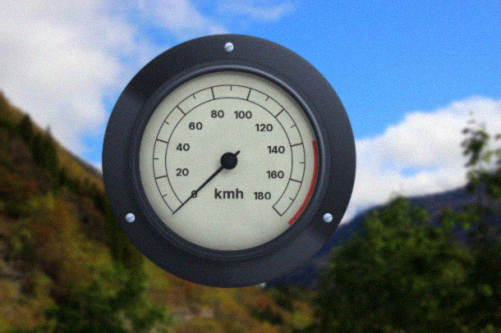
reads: **0** km/h
